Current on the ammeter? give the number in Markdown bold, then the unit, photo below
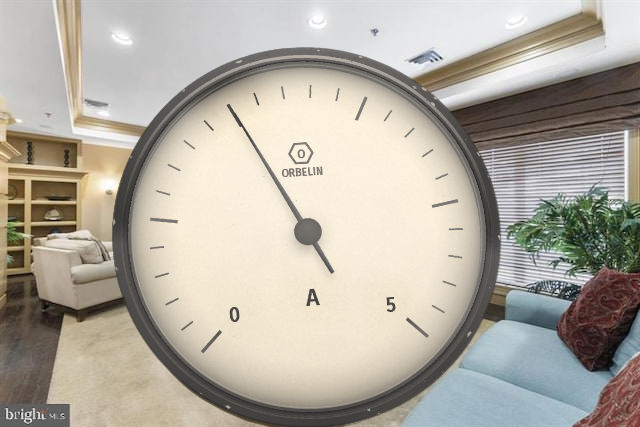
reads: **2** A
